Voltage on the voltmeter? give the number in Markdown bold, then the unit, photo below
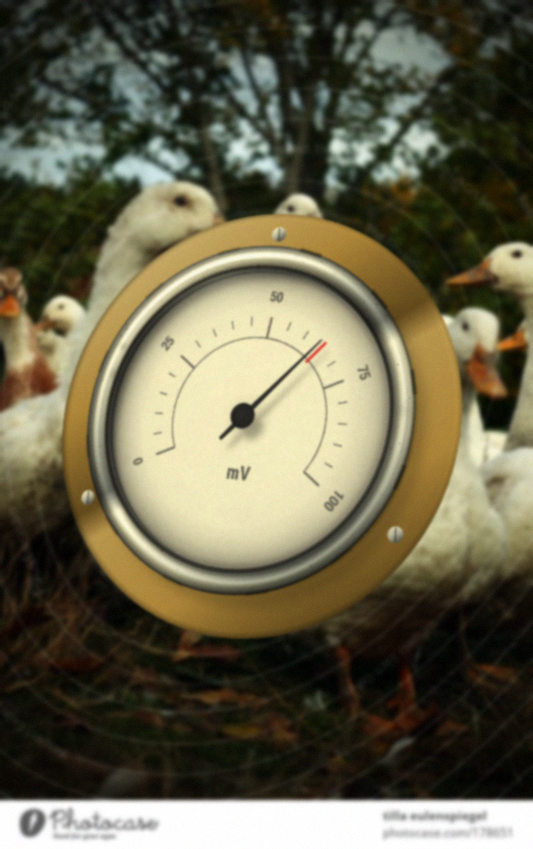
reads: **65** mV
